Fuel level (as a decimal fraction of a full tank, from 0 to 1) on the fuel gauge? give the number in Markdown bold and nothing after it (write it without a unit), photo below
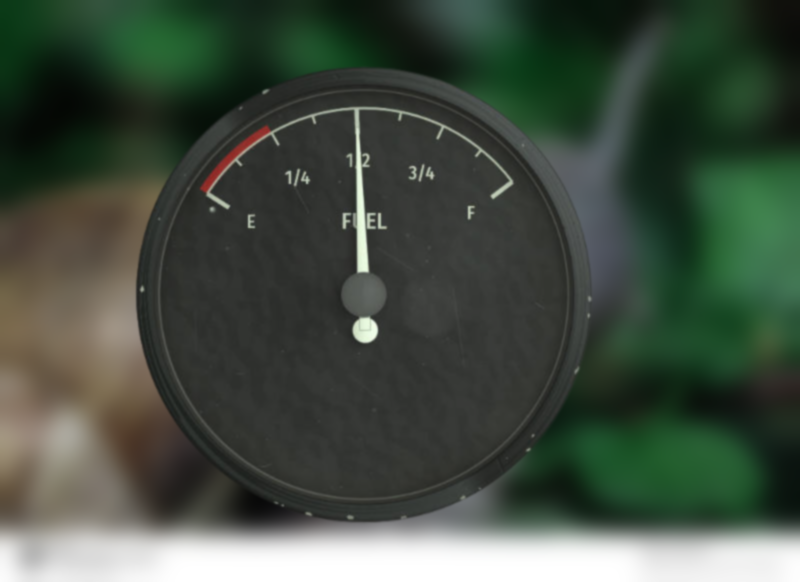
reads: **0.5**
